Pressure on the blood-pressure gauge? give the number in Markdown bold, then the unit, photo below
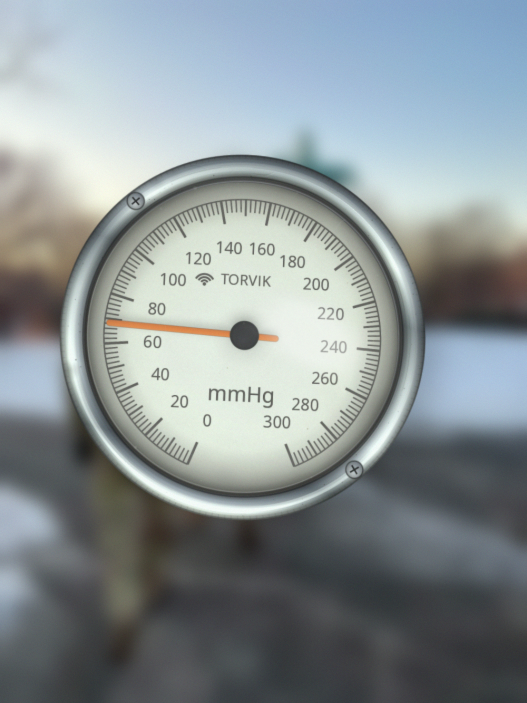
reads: **68** mmHg
